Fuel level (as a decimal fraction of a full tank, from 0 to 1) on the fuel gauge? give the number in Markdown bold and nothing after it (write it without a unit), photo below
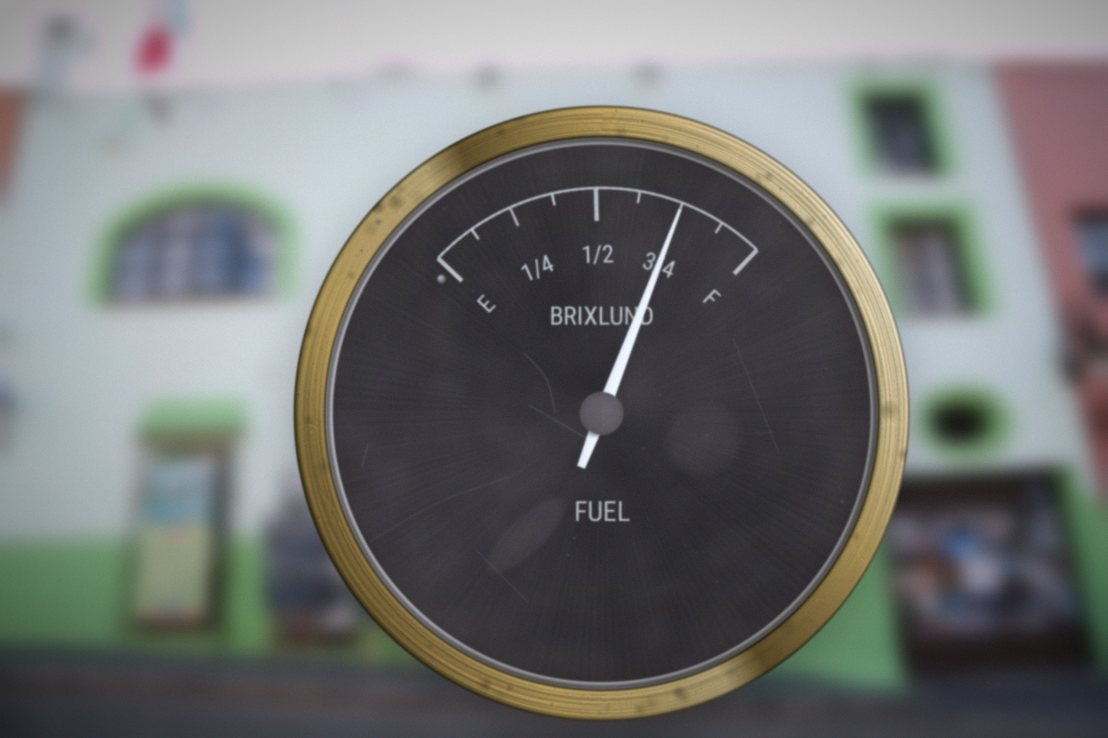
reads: **0.75**
